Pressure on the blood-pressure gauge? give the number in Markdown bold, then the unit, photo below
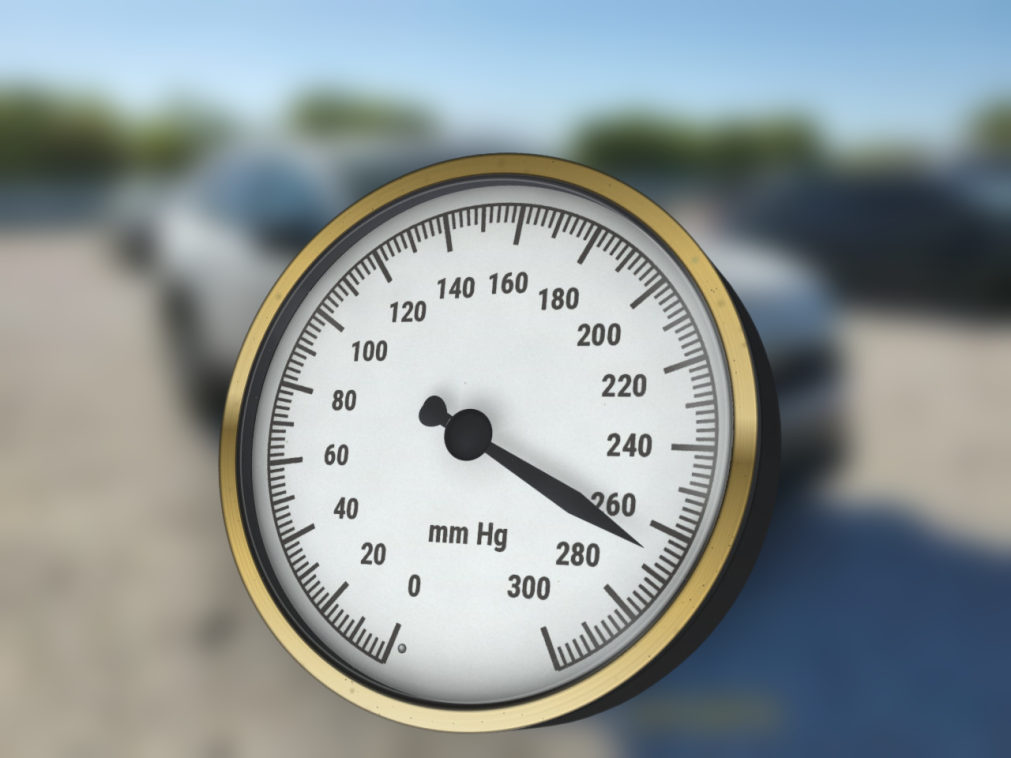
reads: **266** mmHg
